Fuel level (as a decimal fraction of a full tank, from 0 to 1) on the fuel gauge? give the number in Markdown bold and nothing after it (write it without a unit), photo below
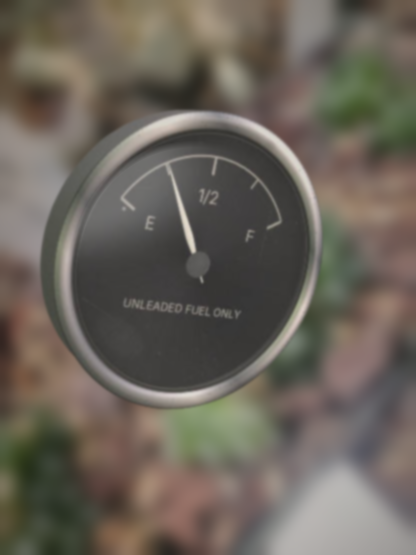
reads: **0.25**
